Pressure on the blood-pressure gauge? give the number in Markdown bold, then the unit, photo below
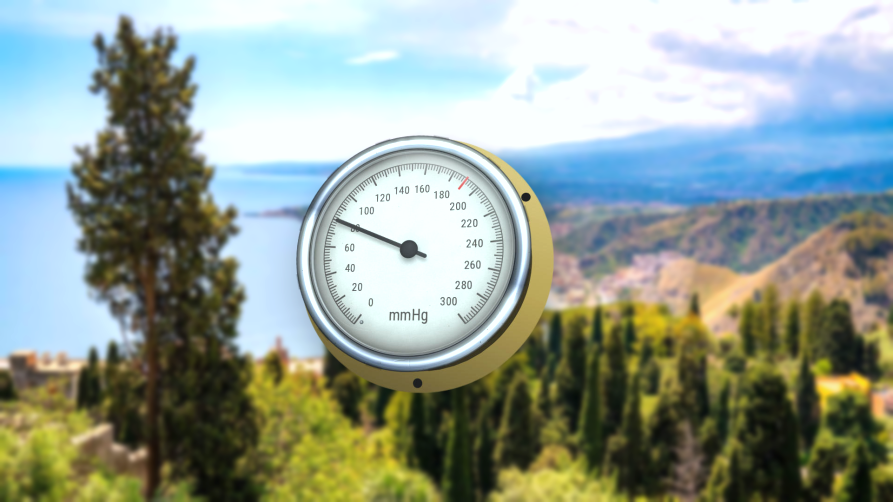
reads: **80** mmHg
